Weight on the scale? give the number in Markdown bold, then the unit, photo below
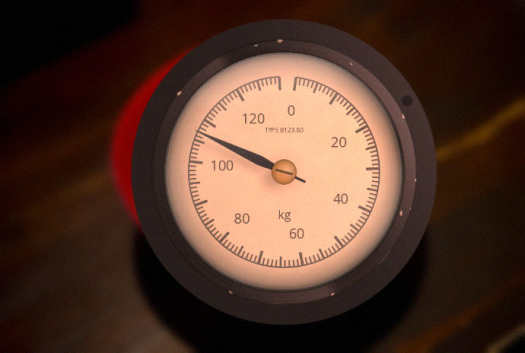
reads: **107** kg
